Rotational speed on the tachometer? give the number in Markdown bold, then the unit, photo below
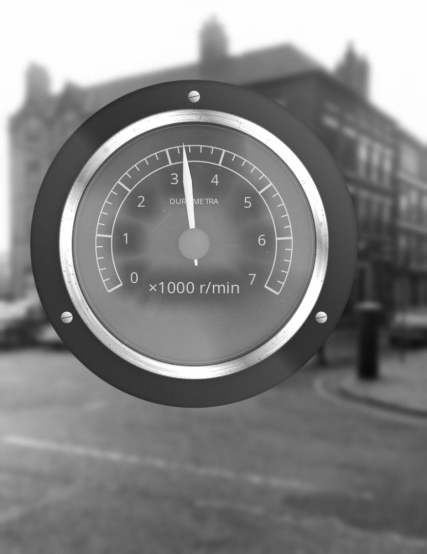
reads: **3300** rpm
